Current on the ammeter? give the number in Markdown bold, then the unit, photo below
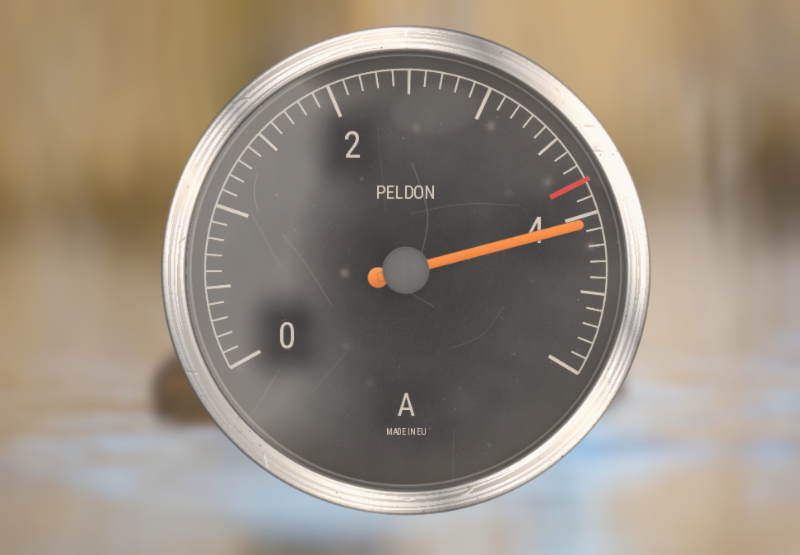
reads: **4.05** A
